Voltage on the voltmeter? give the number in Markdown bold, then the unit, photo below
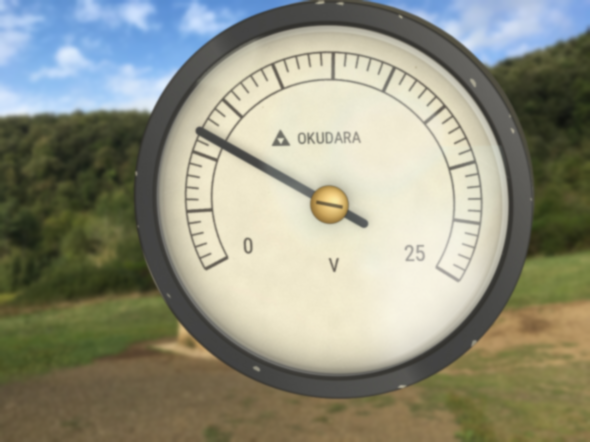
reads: **6** V
